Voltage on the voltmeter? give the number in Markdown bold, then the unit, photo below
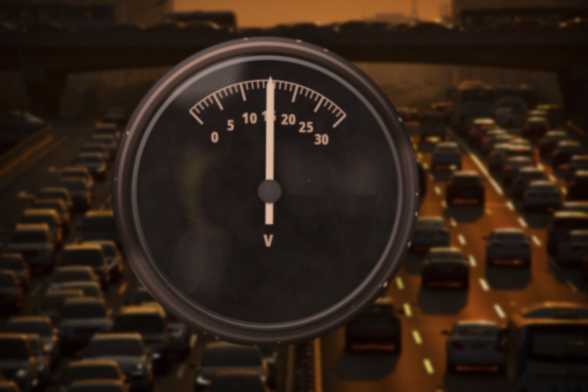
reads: **15** V
